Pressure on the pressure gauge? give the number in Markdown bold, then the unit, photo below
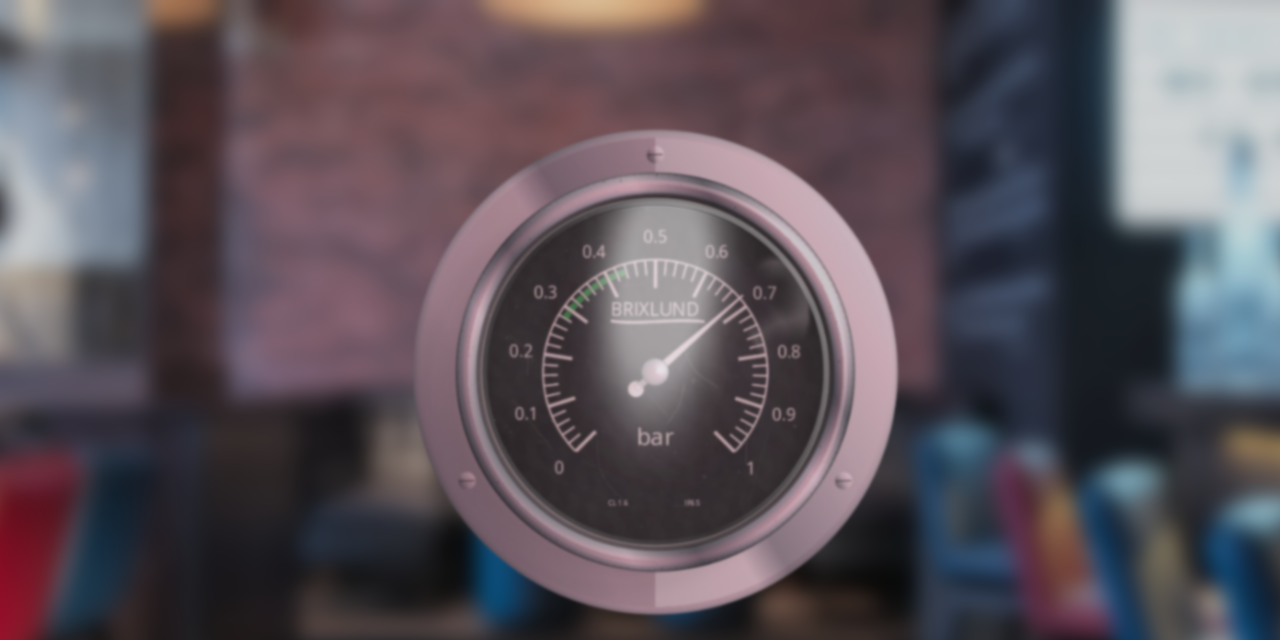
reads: **0.68** bar
